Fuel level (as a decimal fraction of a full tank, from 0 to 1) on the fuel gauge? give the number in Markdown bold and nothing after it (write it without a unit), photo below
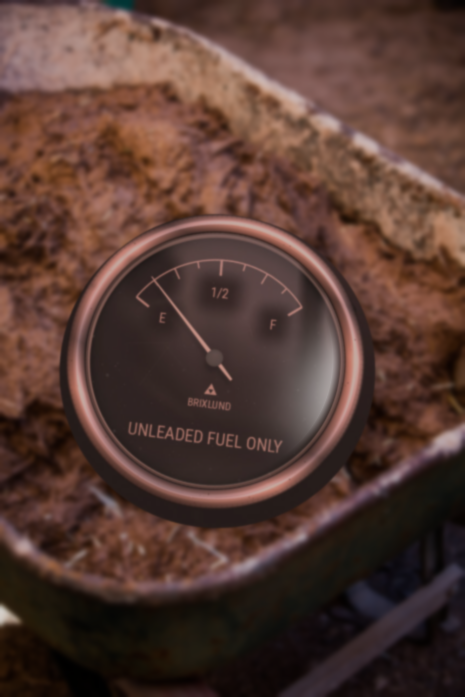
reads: **0.125**
